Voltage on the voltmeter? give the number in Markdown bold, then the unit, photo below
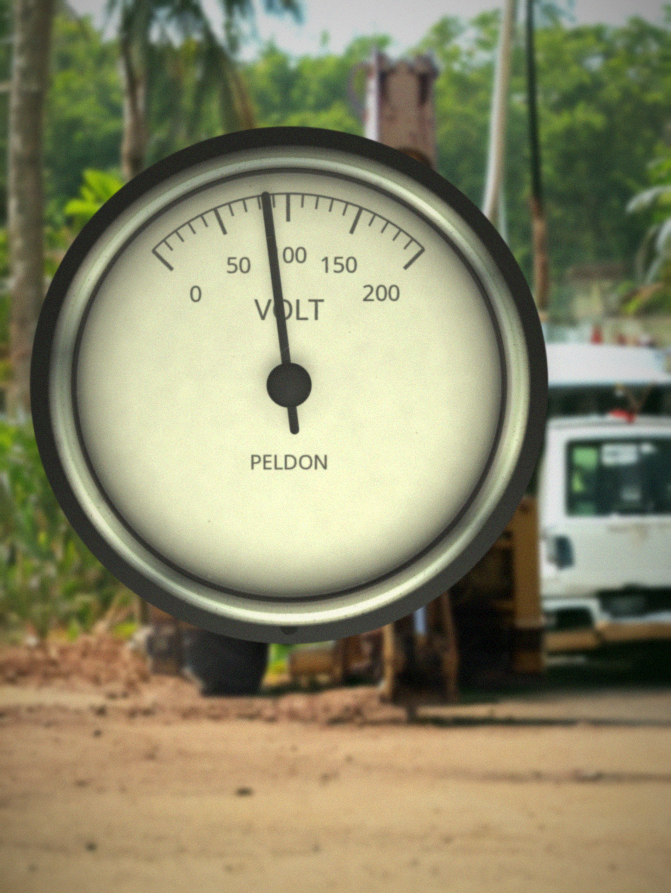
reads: **85** V
